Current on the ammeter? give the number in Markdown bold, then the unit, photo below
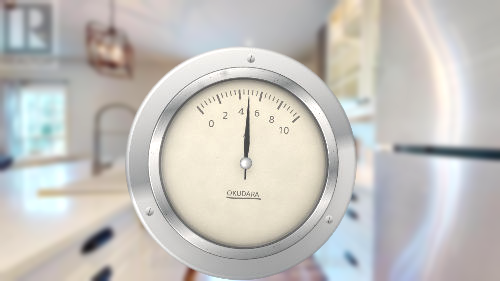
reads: **4.8** A
